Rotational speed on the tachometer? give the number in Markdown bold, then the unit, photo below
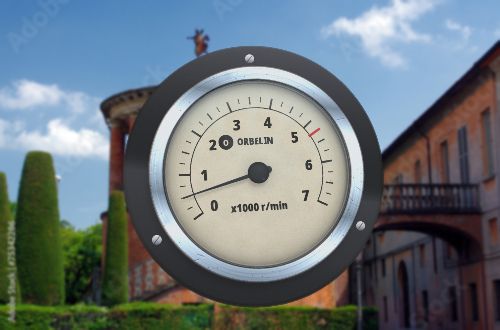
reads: **500** rpm
